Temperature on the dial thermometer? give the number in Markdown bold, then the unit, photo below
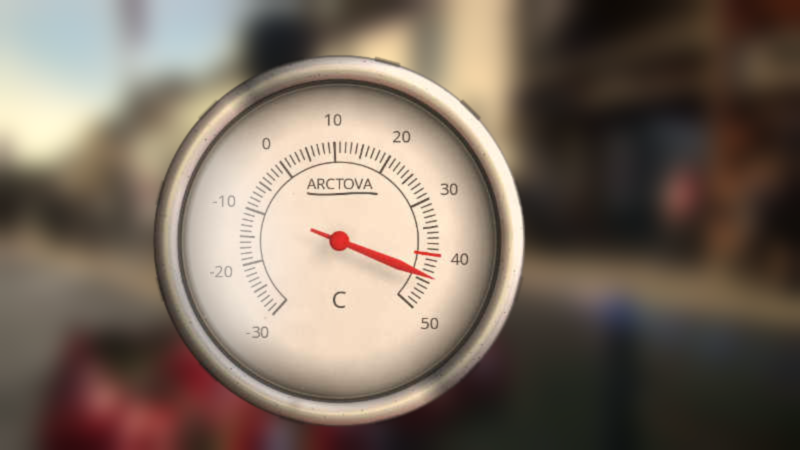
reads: **44** °C
